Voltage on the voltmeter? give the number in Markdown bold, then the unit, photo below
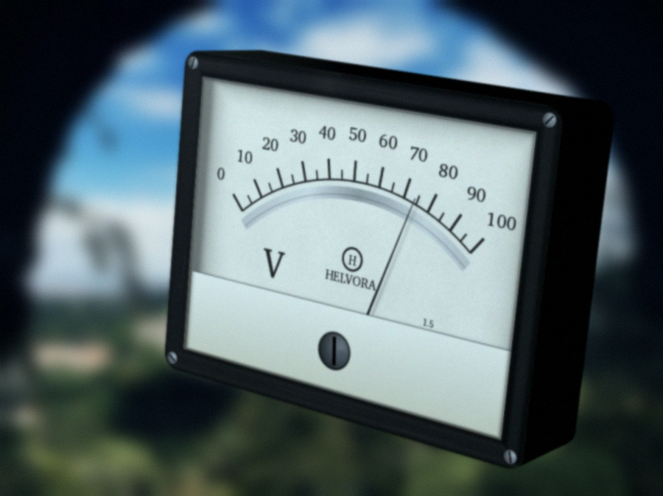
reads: **75** V
